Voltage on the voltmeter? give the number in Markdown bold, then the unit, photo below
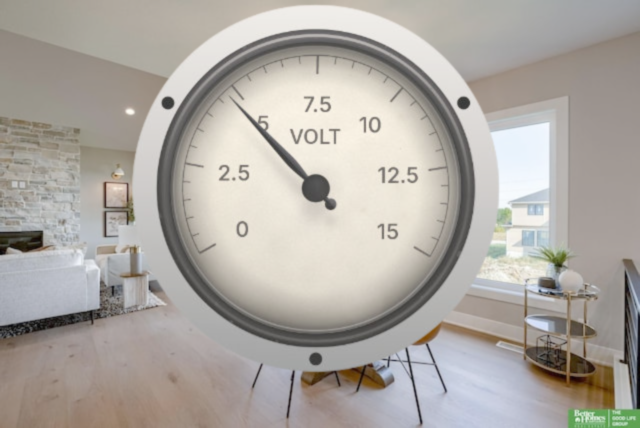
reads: **4.75** V
